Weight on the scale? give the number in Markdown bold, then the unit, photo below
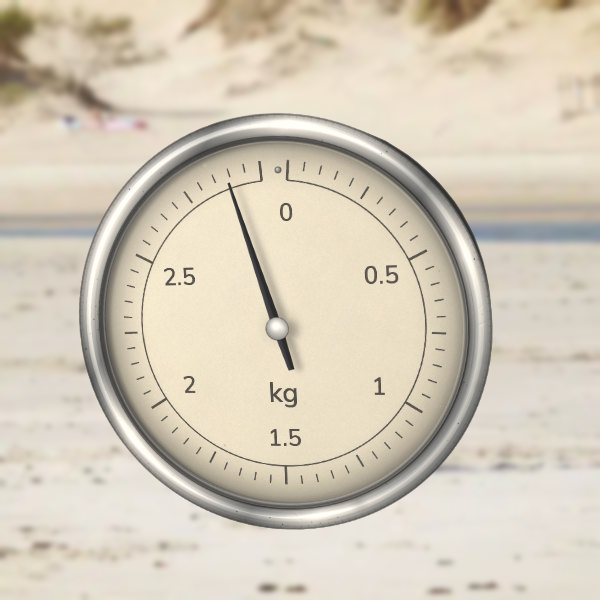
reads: **2.9** kg
